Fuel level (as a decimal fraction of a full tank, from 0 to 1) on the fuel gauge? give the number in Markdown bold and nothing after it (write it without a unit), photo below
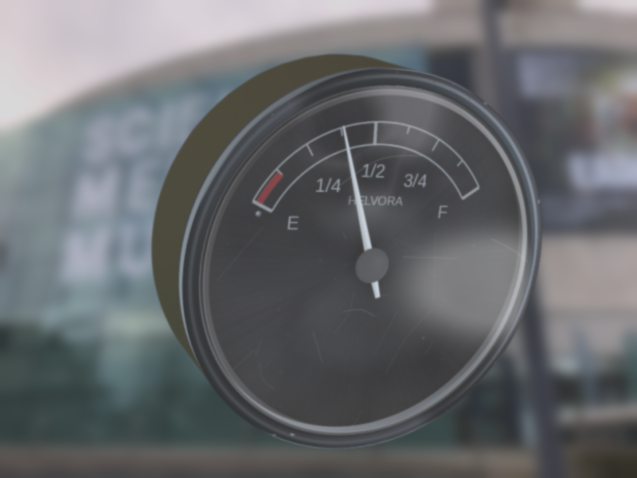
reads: **0.375**
